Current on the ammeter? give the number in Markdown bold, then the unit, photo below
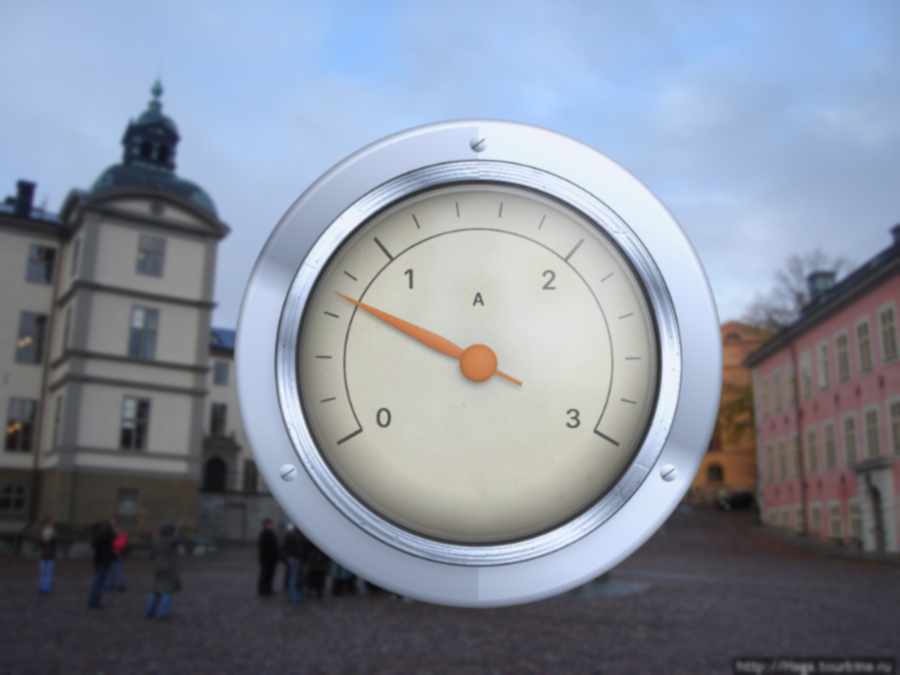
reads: **0.7** A
